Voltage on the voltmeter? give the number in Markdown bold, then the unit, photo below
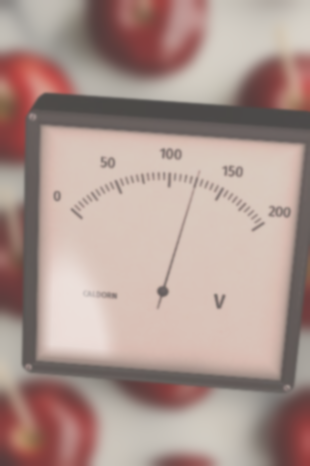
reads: **125** V
